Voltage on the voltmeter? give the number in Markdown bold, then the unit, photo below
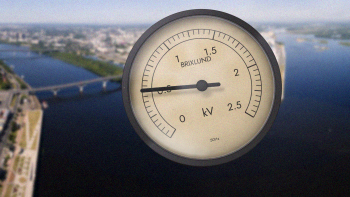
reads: **0.5** kV
